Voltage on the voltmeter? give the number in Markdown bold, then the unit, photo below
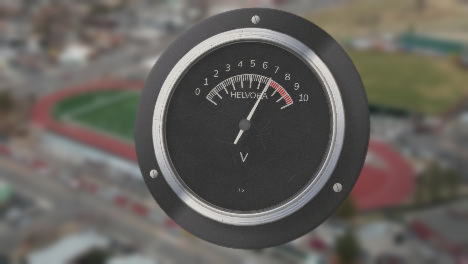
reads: **7** V
